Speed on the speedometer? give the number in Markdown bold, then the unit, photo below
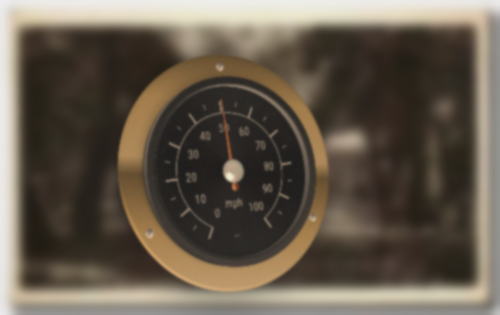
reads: **50** mph
